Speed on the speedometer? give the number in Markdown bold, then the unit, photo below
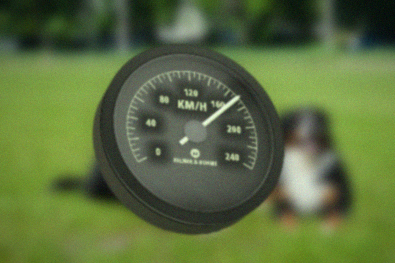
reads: **170** km/h
